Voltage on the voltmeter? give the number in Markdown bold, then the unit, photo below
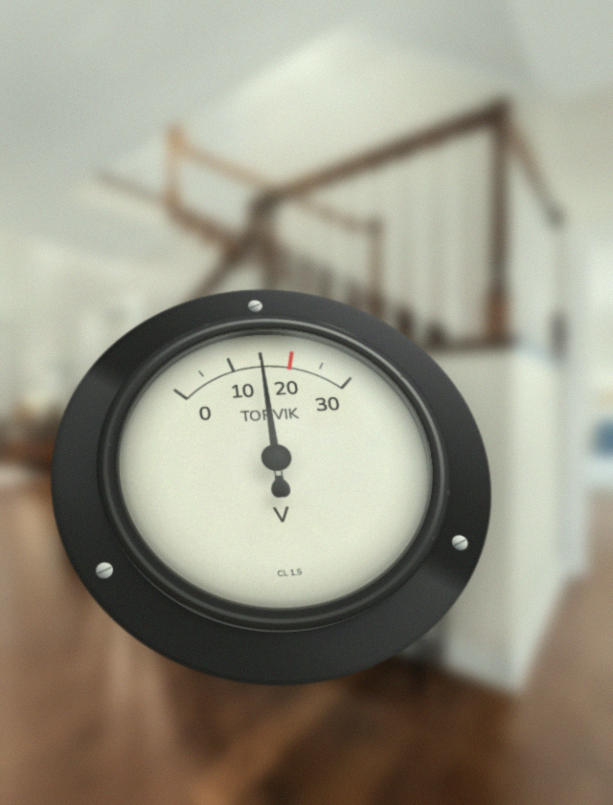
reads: **15** V
